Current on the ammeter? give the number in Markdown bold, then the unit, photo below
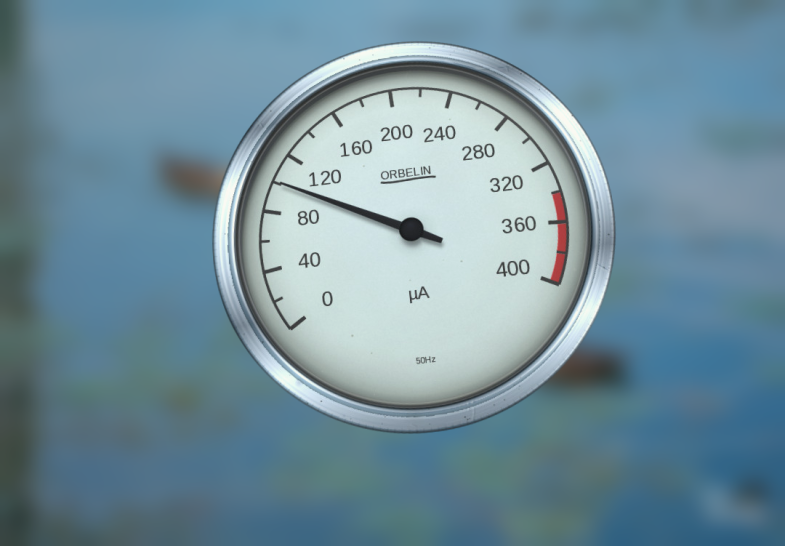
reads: **100** µA
